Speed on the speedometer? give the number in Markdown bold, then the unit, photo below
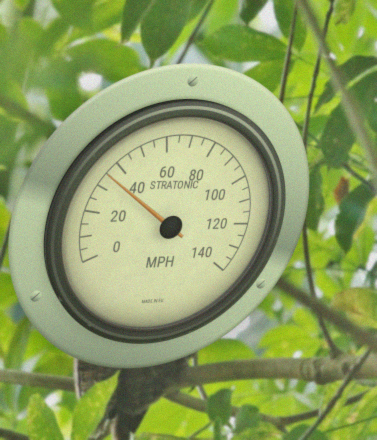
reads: **35** mph
